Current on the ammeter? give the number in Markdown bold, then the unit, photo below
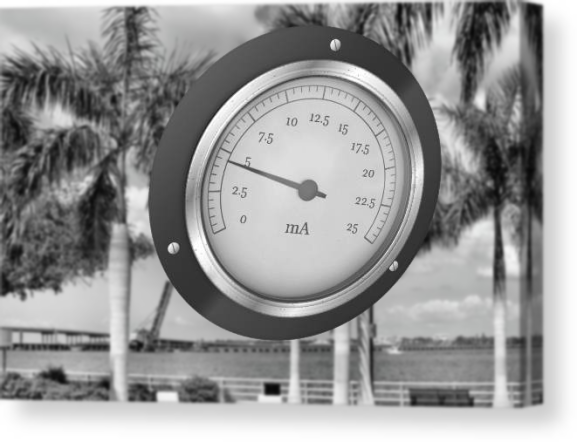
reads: **4.5** mA
